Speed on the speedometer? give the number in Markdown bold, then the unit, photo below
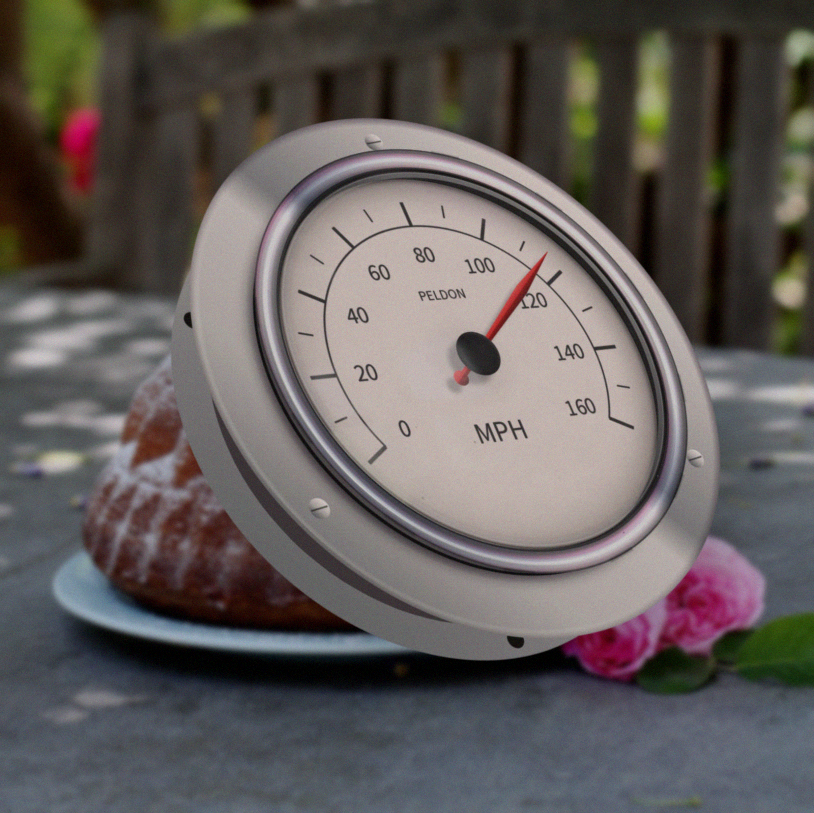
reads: **115** mph
